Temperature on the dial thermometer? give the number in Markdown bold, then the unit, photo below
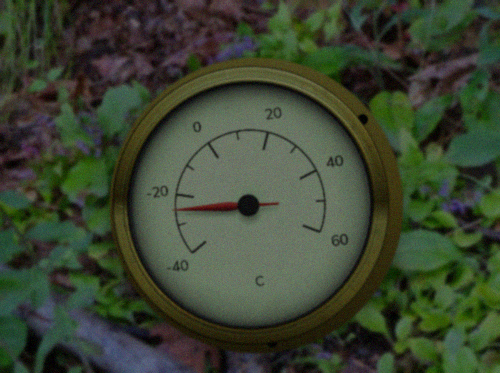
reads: **-25** °C
